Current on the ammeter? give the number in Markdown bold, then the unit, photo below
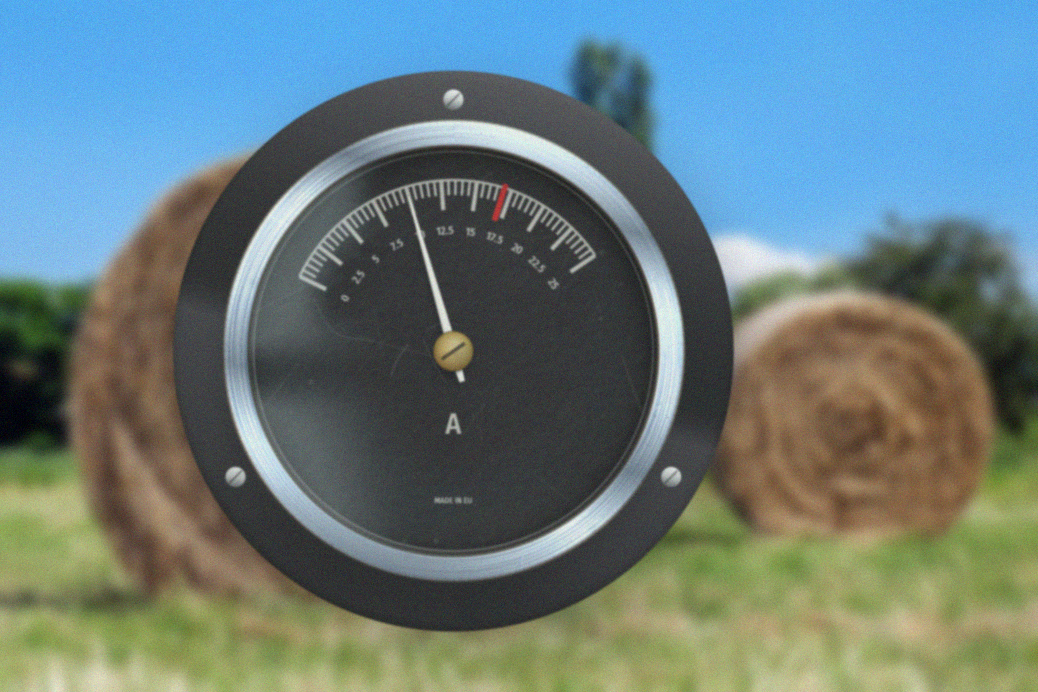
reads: **10** A
